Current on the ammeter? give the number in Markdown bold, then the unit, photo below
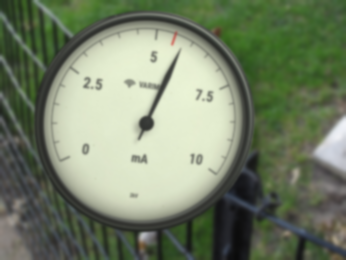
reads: **5.75** mA
